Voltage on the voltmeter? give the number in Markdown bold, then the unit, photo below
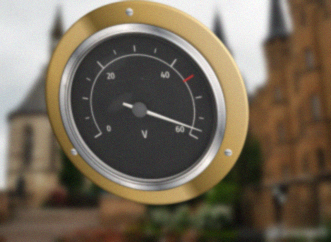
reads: **57.5** V
